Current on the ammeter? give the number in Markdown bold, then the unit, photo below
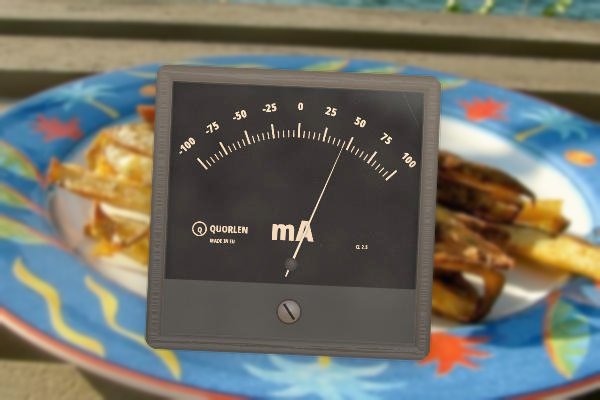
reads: **45** mA
